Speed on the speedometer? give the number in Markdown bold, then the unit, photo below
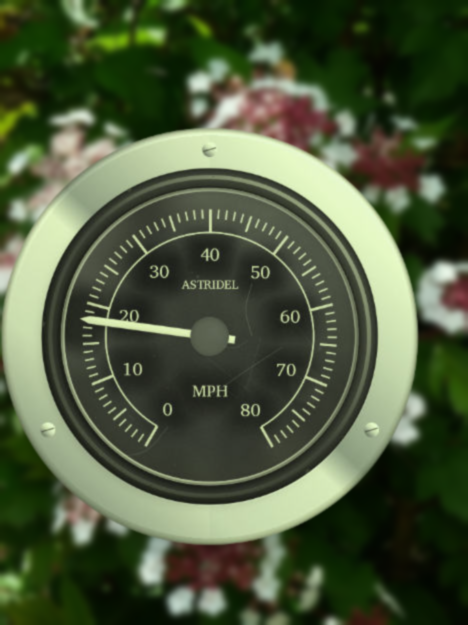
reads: **18** mph
